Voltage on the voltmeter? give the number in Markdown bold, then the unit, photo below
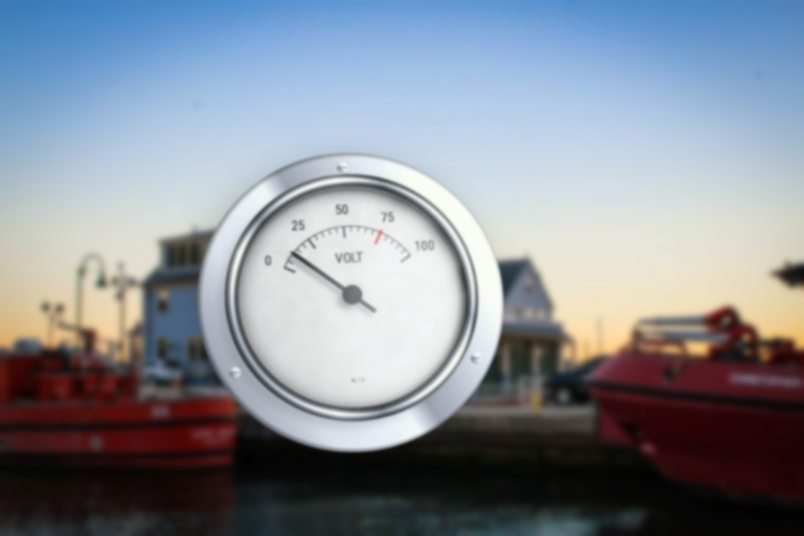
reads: **10** V
